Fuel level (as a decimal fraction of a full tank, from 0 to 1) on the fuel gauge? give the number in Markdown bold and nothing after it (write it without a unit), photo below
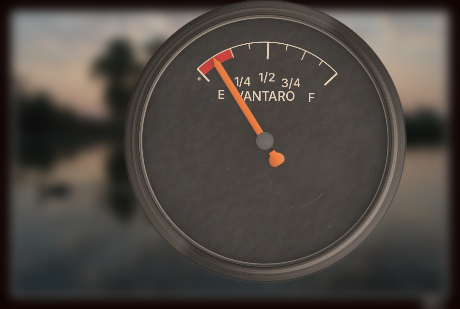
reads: **0.125**
